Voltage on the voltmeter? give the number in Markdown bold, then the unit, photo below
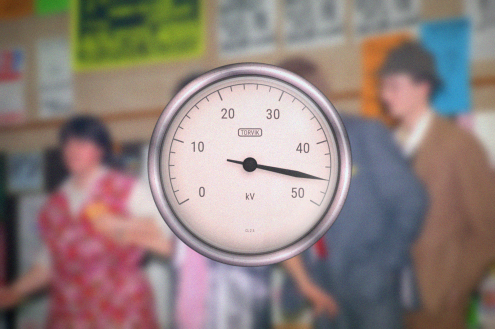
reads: **46** kV
